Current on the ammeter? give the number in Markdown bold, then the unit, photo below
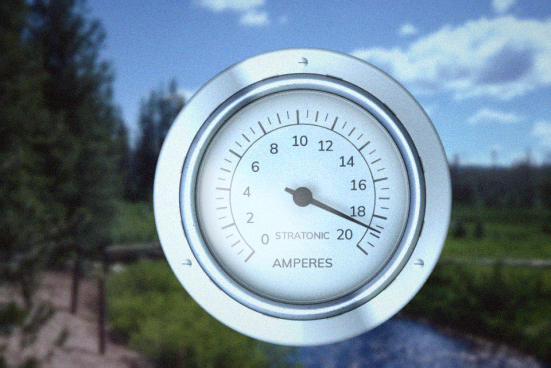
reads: **18.75** A
